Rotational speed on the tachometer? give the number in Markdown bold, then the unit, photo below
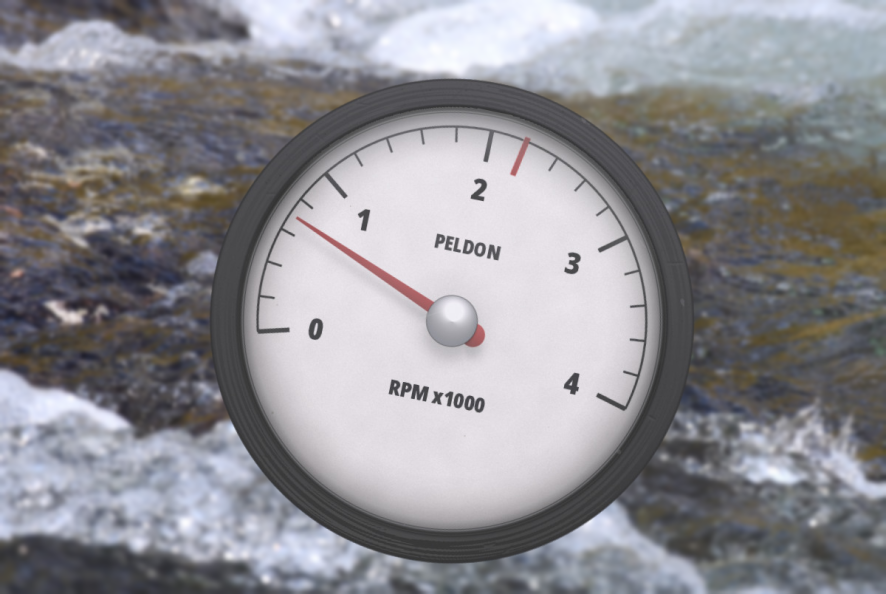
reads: **700** rpm
